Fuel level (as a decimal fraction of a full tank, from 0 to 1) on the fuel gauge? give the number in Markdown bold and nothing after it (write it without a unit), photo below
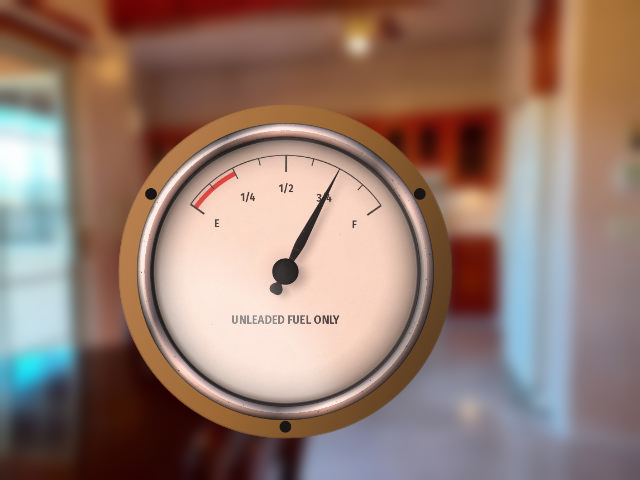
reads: **0.75**
